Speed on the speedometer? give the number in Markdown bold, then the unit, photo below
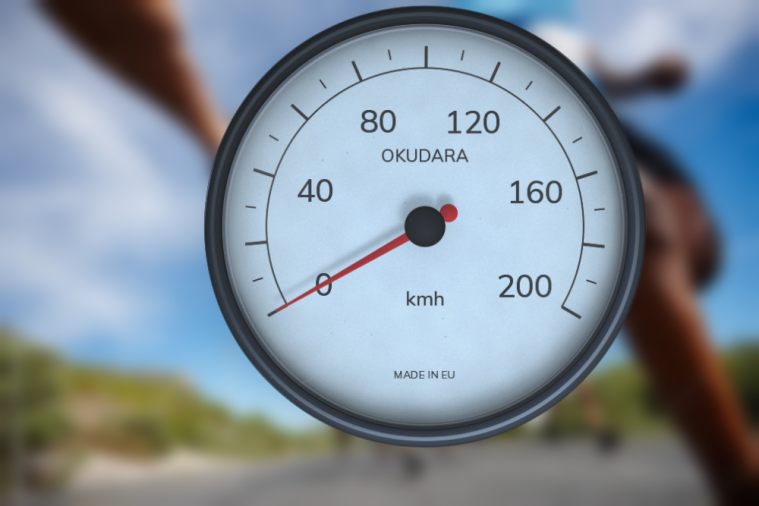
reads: **0** km/h
